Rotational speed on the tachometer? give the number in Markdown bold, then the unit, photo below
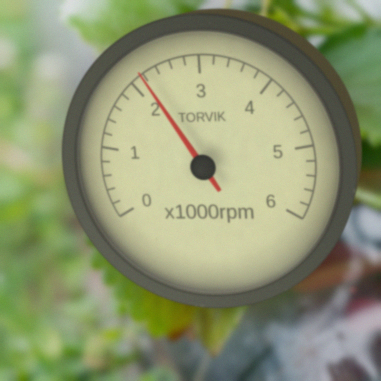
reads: **2200** rpm
